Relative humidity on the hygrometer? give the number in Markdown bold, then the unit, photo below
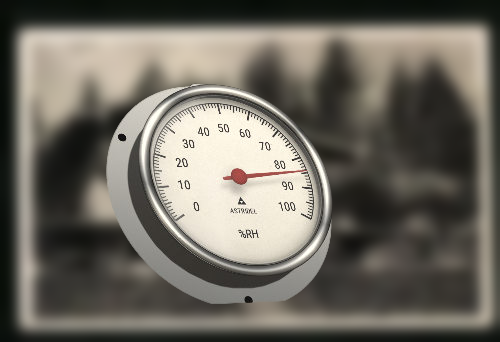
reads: **85** %
